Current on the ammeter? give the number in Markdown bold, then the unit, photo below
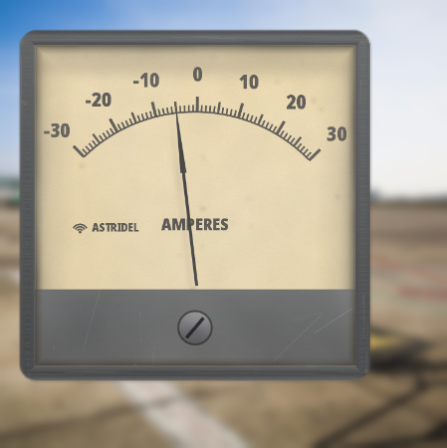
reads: **-5** A
